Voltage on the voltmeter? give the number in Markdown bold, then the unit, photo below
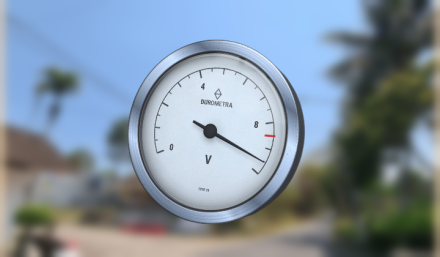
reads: **9.5** V
